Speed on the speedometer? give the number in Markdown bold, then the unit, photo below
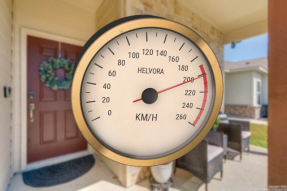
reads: **200** km/h
